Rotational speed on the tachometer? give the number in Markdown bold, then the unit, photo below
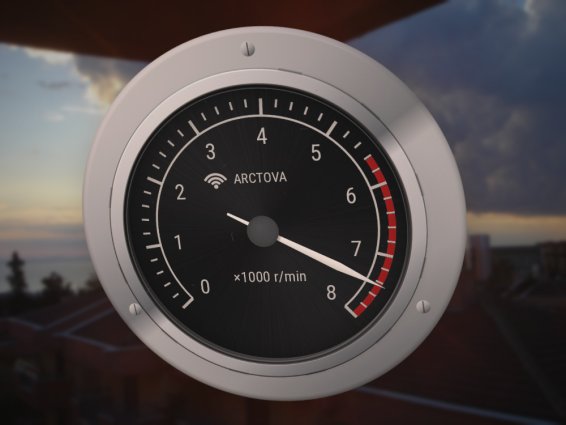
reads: **7400** rpm
